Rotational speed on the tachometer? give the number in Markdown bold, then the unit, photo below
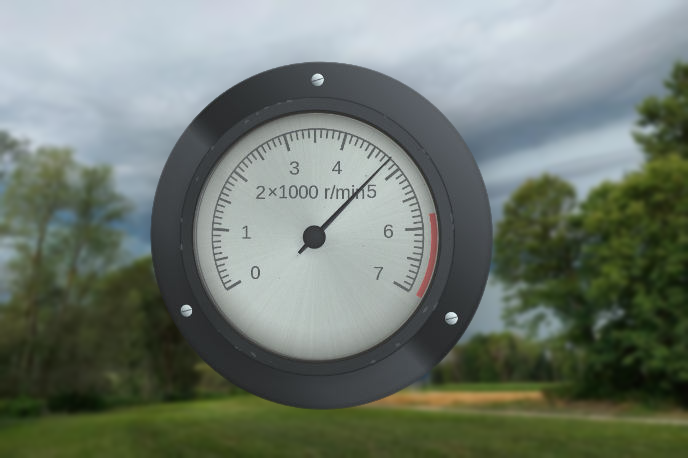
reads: **4800** rpm
